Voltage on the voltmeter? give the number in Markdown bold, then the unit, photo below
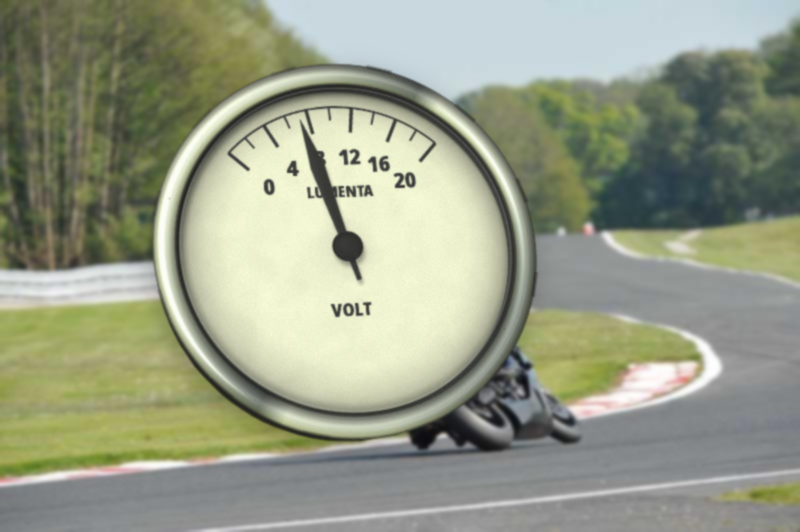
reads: **7** V
